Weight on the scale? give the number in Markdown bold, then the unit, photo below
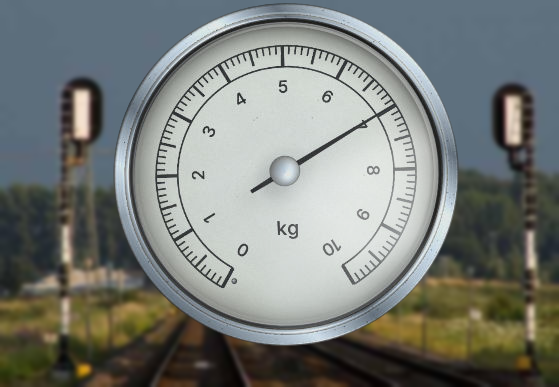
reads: **7** kg
